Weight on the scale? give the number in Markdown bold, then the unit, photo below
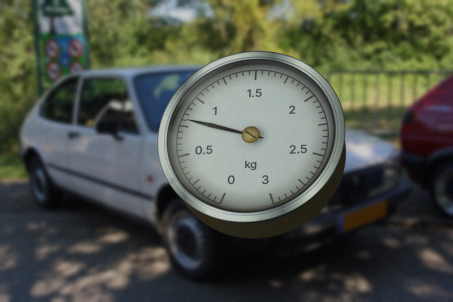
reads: **0.8** kg
